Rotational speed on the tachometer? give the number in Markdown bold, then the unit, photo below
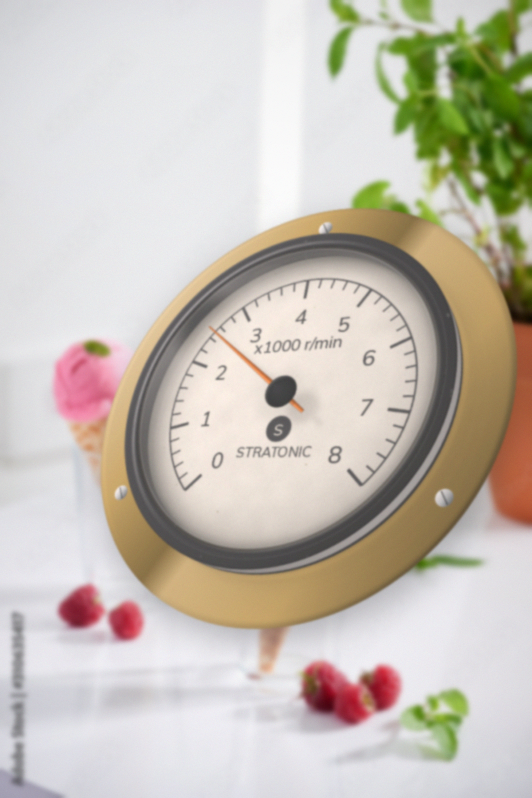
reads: **2500** rpm
